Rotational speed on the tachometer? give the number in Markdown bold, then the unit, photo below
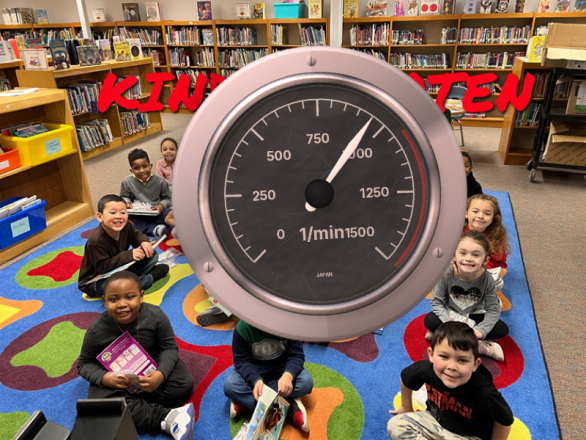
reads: **950** rpm
